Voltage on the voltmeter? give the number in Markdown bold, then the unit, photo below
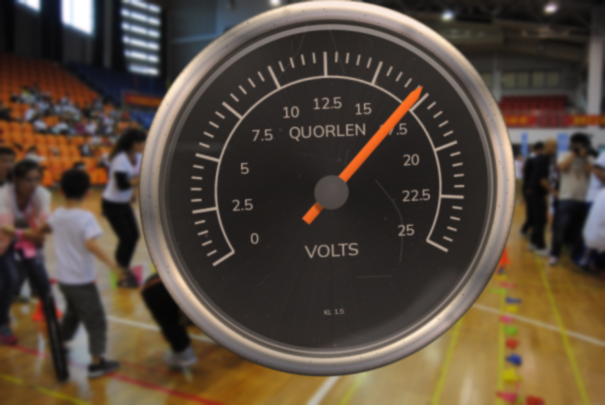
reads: **17** V
